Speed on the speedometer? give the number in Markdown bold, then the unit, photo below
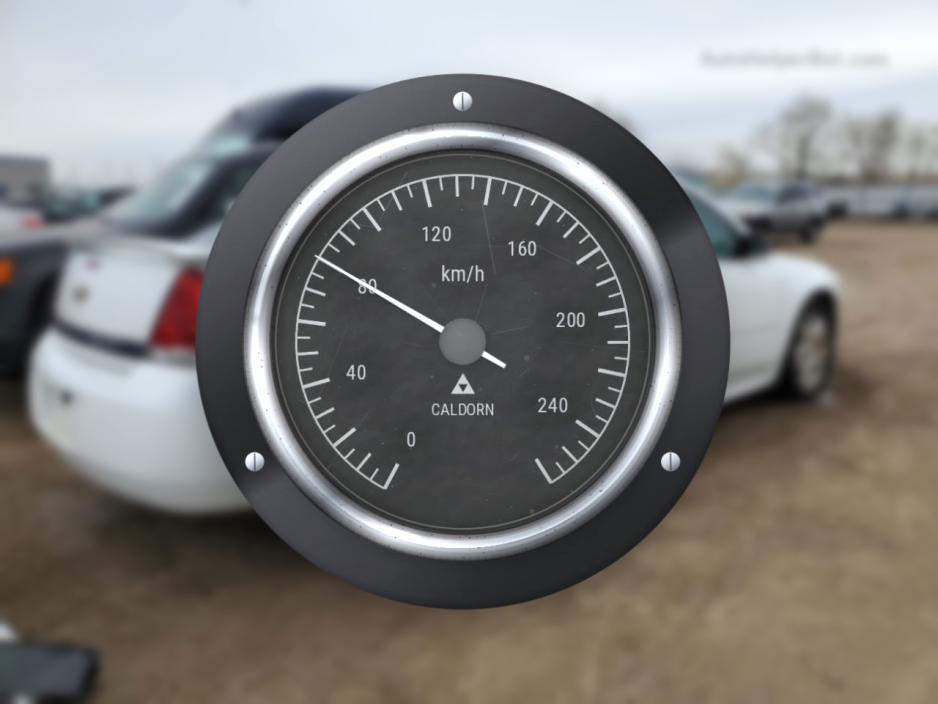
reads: **80** km/h
